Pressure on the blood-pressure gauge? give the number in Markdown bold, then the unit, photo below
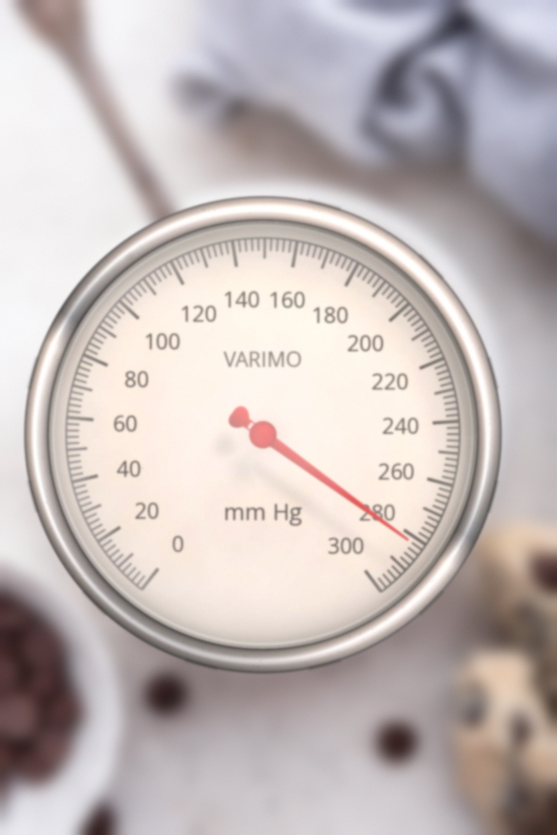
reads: **282** mmHg
